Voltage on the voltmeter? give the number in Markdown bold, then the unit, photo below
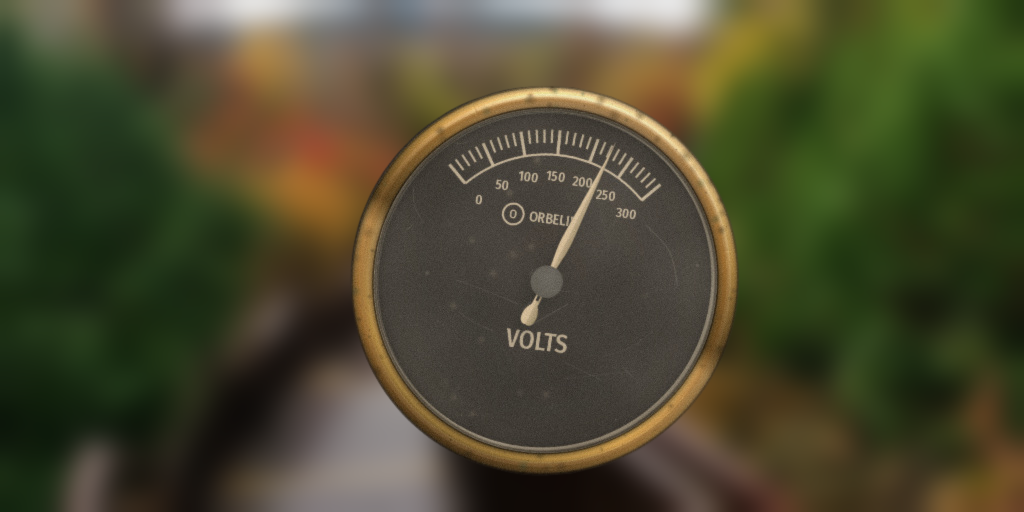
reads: **220** V
